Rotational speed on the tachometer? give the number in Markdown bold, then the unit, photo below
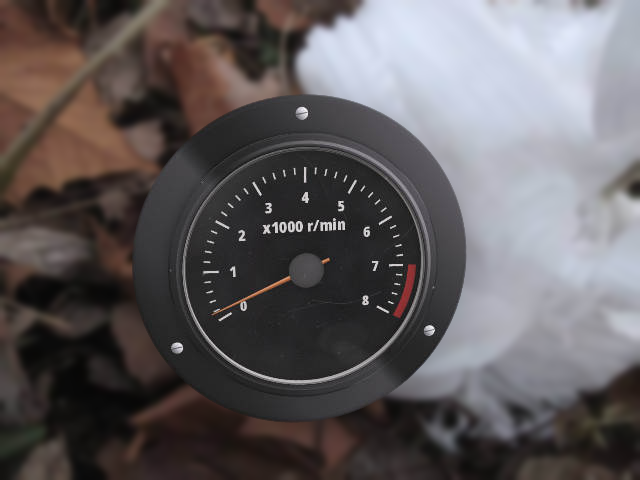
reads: **200** rpm
